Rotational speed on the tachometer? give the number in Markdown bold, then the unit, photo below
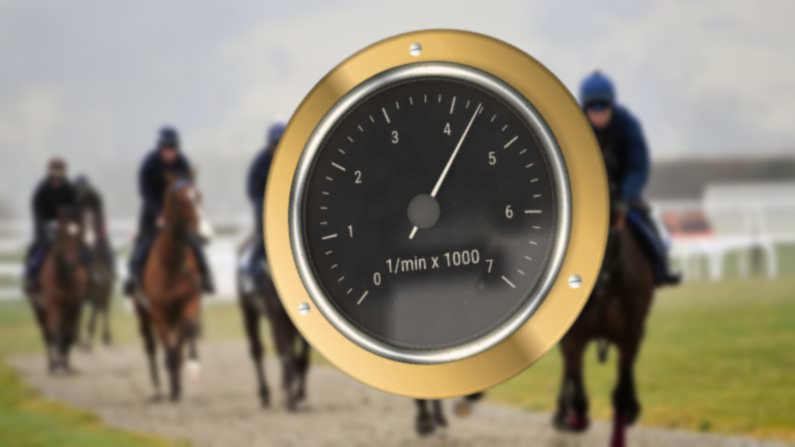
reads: **4400** rpm
